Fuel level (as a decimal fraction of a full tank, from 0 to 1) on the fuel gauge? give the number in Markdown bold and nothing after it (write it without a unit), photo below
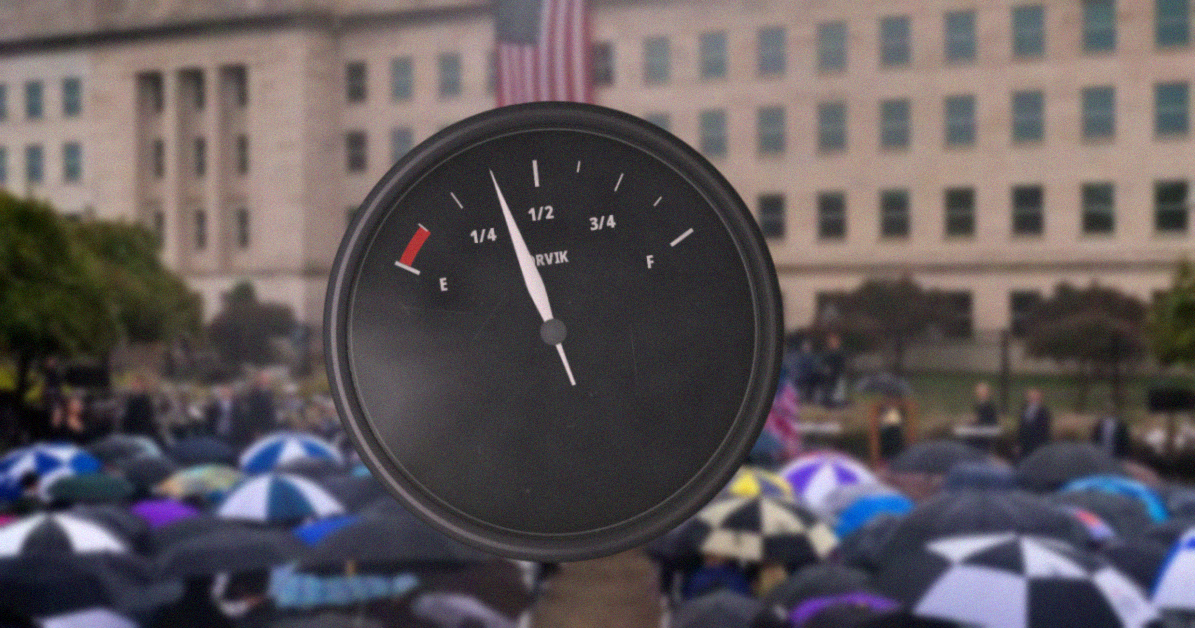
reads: **0.375**
